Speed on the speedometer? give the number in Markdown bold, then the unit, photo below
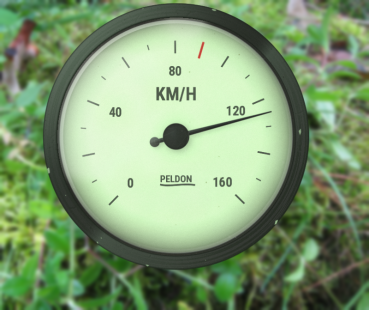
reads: **125** km/h
